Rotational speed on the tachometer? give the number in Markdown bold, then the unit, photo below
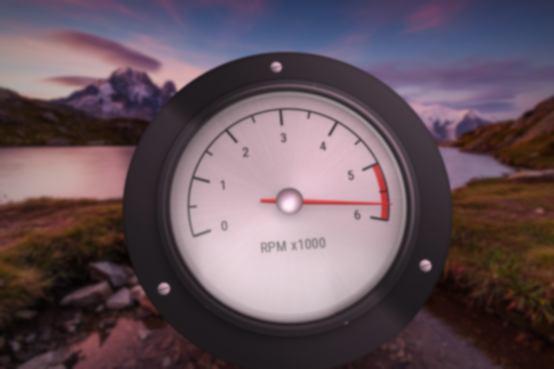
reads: **5750** rpm
